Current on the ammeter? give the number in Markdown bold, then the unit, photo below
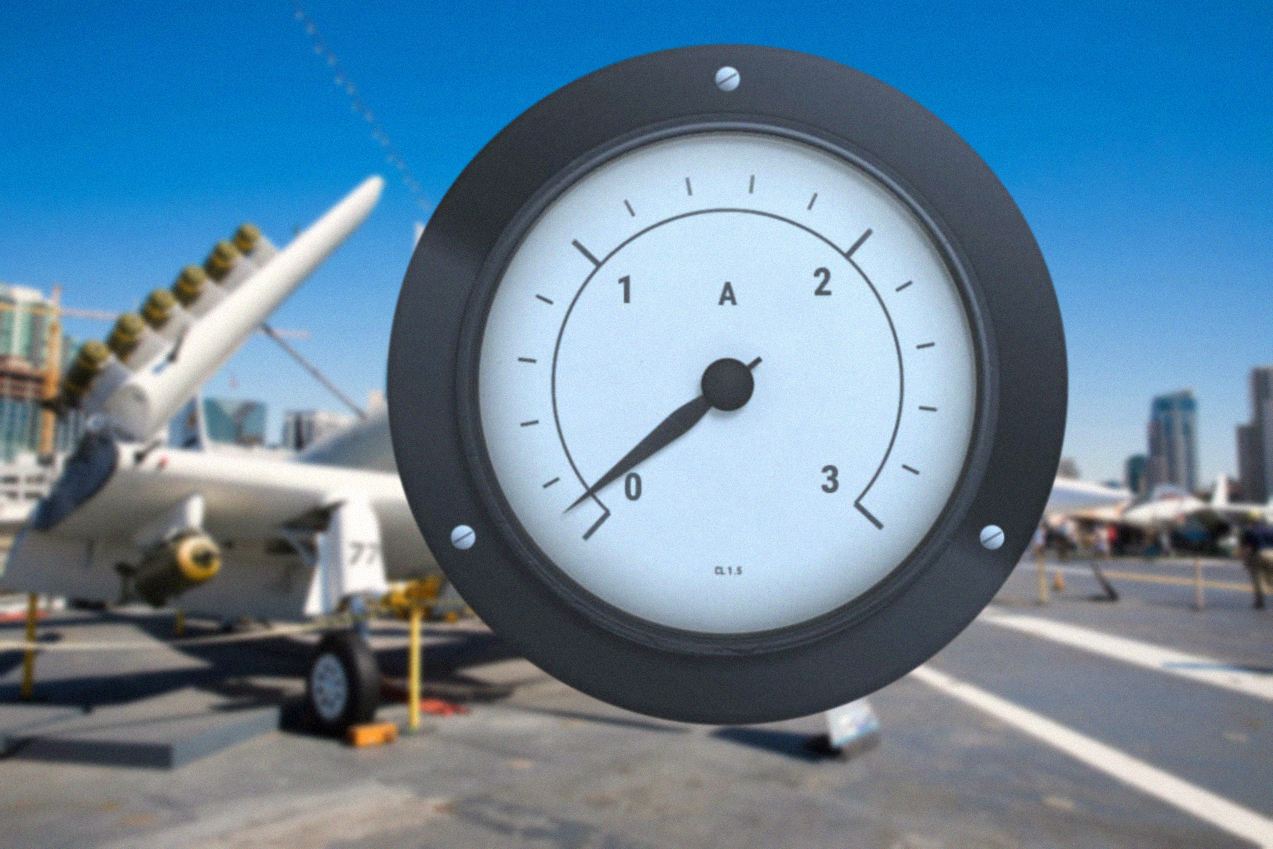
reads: **0.1** A
